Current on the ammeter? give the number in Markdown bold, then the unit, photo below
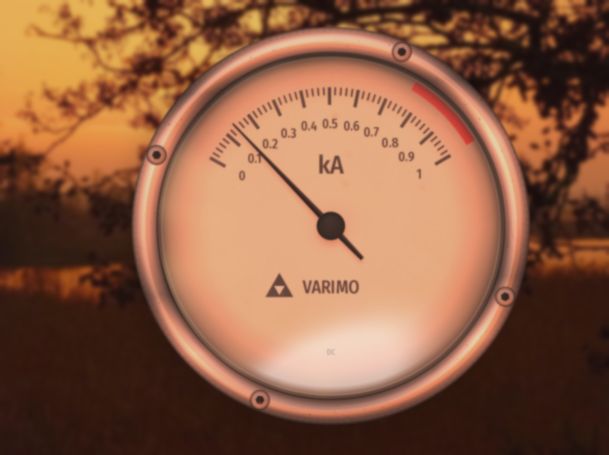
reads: **0.14** kA
